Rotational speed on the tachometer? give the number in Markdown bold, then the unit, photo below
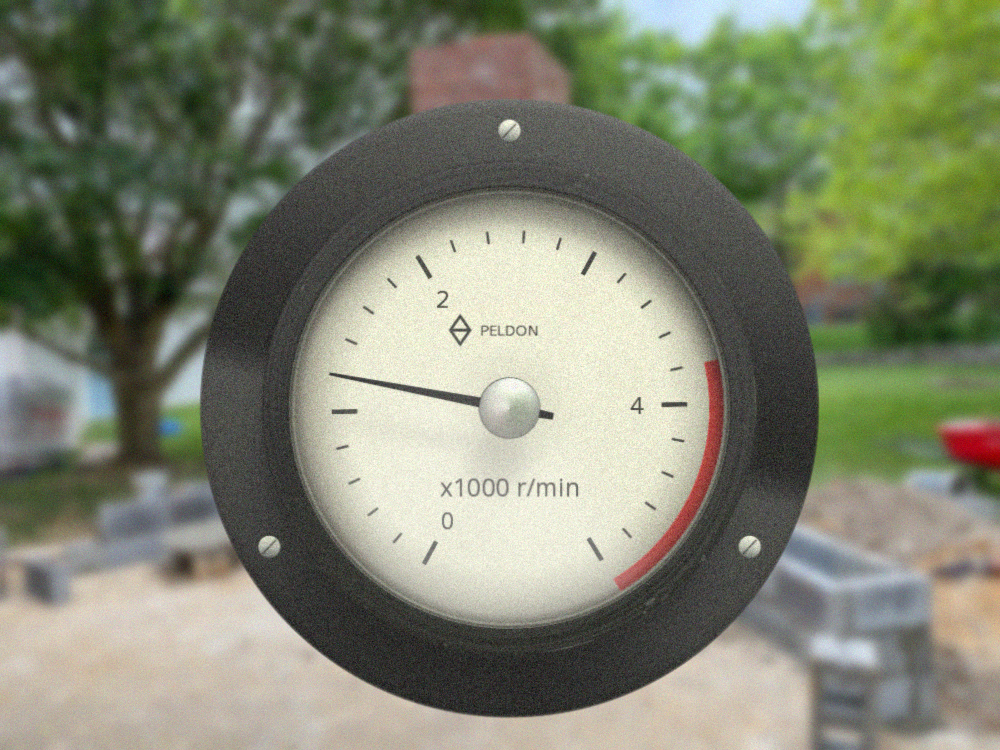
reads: **1200** rpm
